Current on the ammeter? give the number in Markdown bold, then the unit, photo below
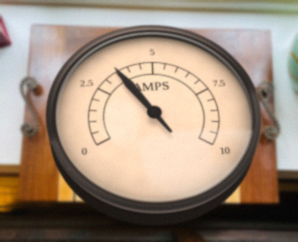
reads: **3.5** A
